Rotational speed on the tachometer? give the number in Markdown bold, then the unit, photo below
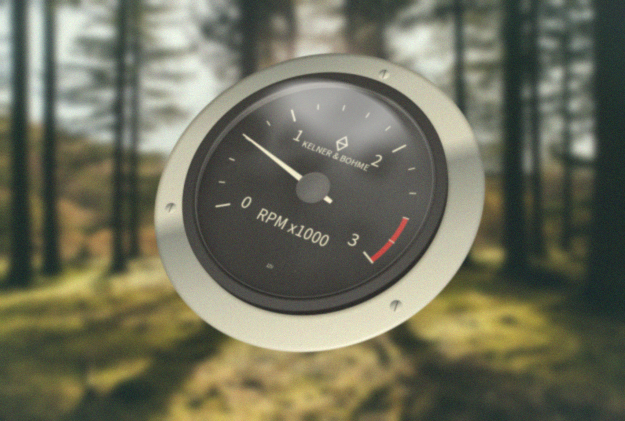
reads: **600** rpm
